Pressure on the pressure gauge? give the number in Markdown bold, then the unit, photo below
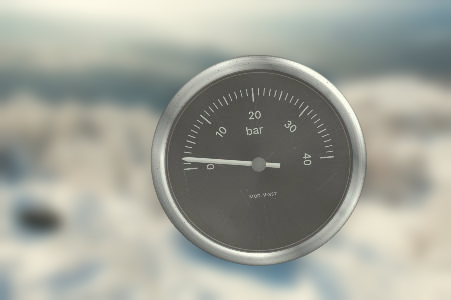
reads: **2** bar
